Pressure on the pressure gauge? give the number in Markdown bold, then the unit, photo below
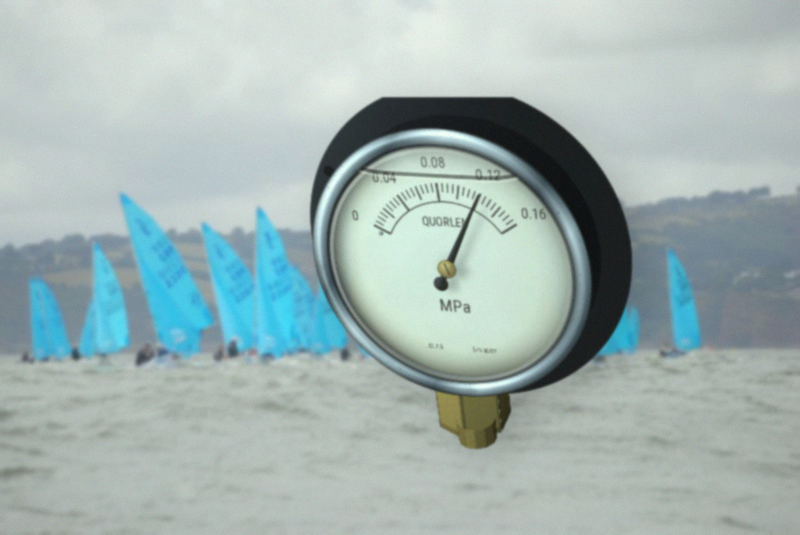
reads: **0.12** MPa
